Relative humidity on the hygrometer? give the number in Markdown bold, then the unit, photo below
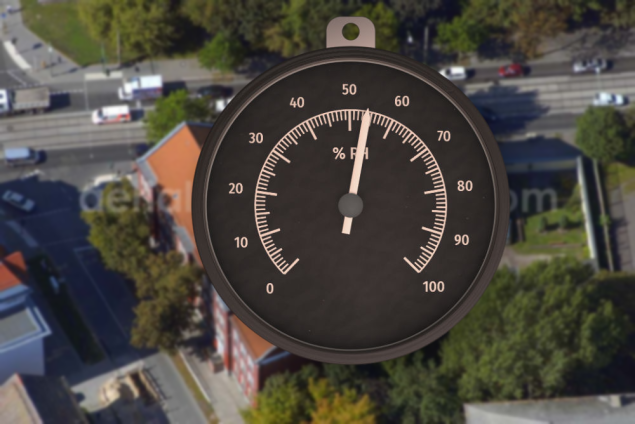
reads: **54** %
